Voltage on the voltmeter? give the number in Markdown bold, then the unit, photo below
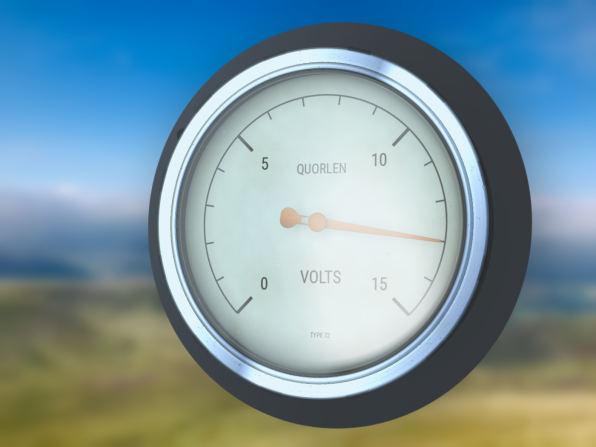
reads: **13** V
